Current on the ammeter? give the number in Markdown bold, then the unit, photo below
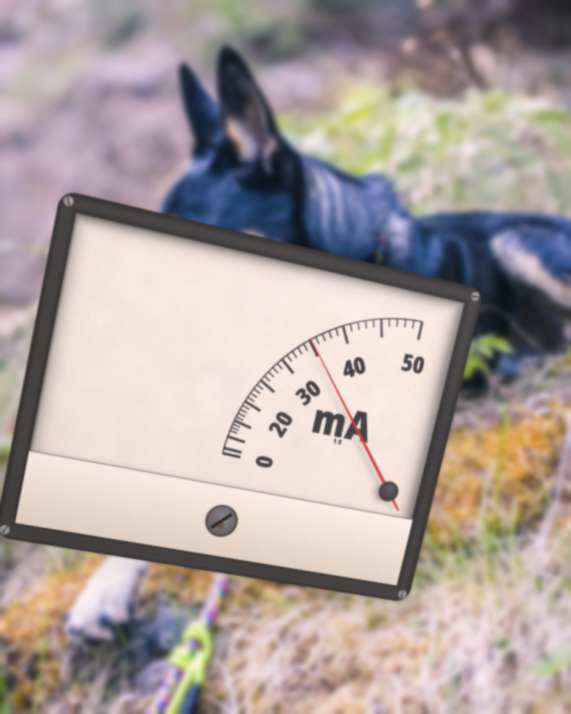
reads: **35** mA
